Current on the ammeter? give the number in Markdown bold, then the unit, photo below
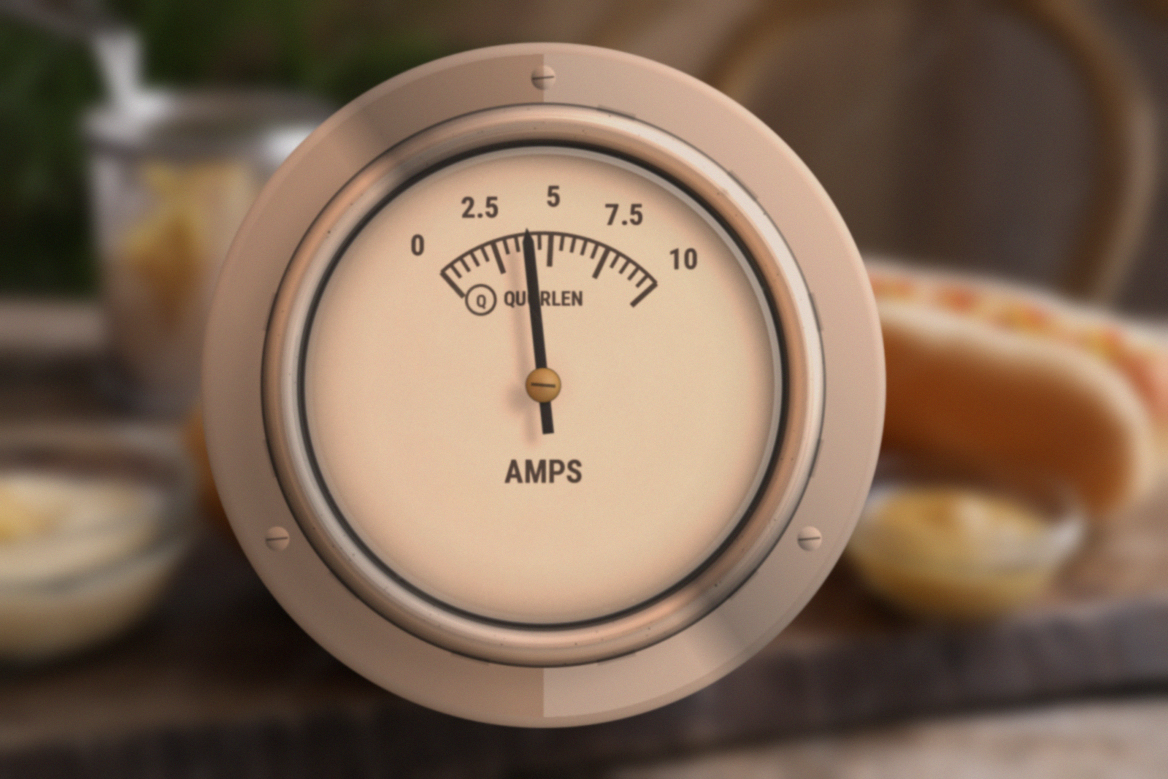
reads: **4** A
